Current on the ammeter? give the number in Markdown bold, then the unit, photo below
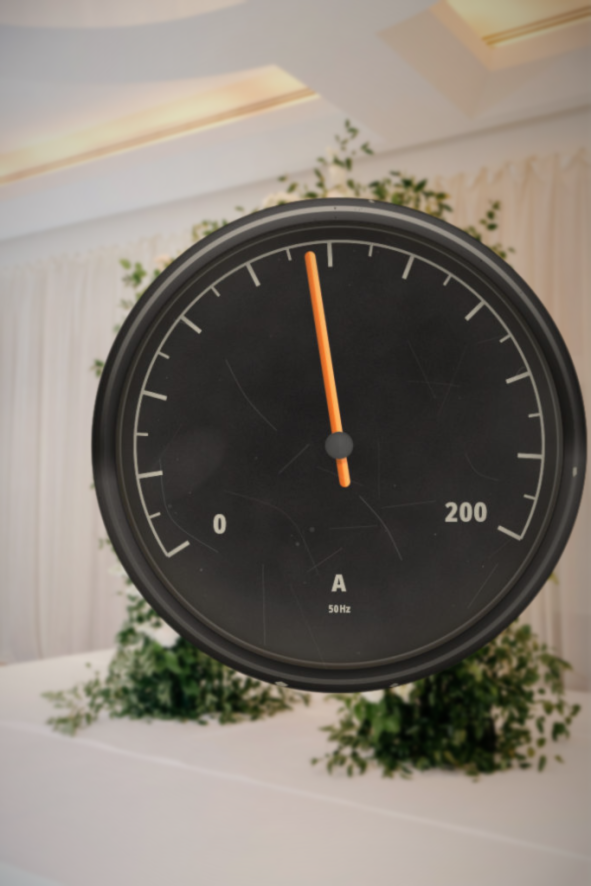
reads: **95** A
